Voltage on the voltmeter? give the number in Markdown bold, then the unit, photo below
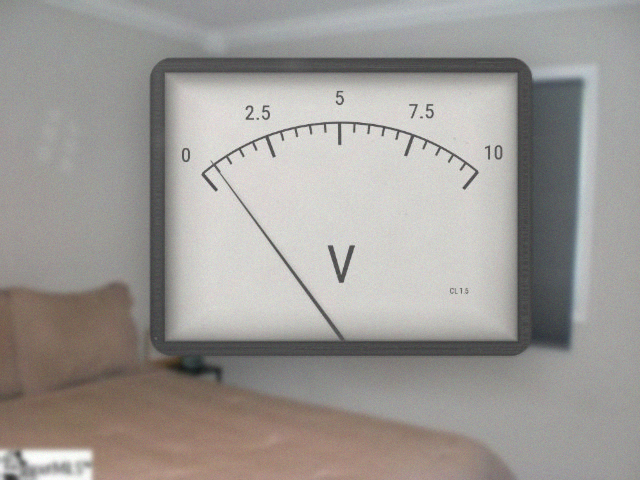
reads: **0.5** V
